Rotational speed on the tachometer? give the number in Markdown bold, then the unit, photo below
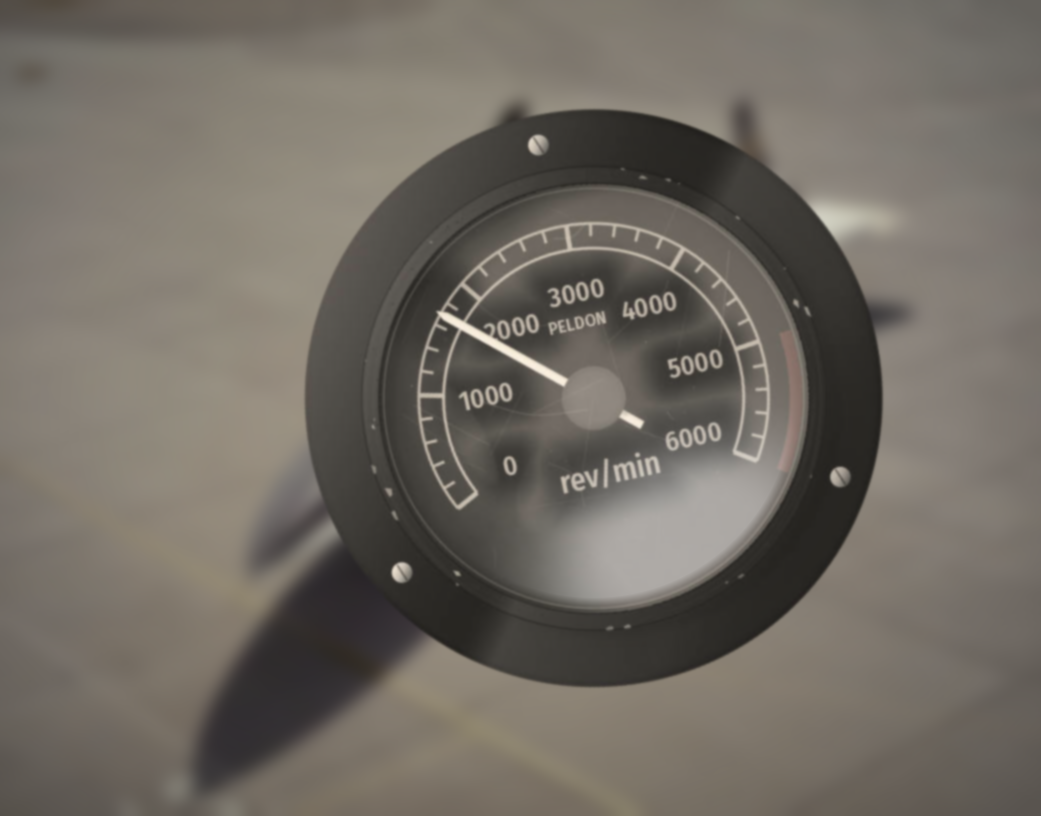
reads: **1700** rpm
